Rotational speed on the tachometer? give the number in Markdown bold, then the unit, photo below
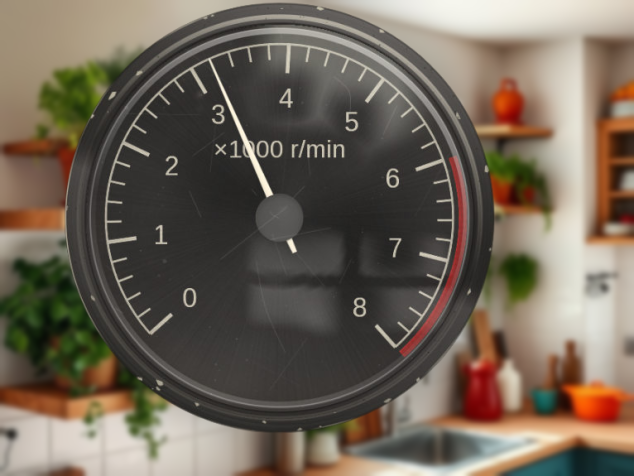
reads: **3200** rpm
